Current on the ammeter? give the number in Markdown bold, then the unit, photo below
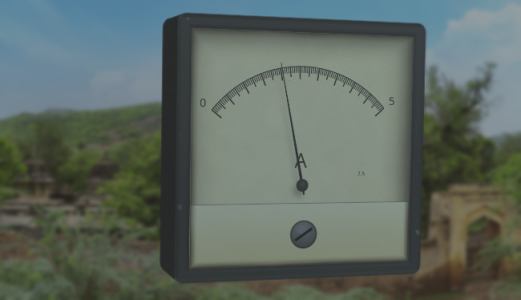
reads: **2** A
